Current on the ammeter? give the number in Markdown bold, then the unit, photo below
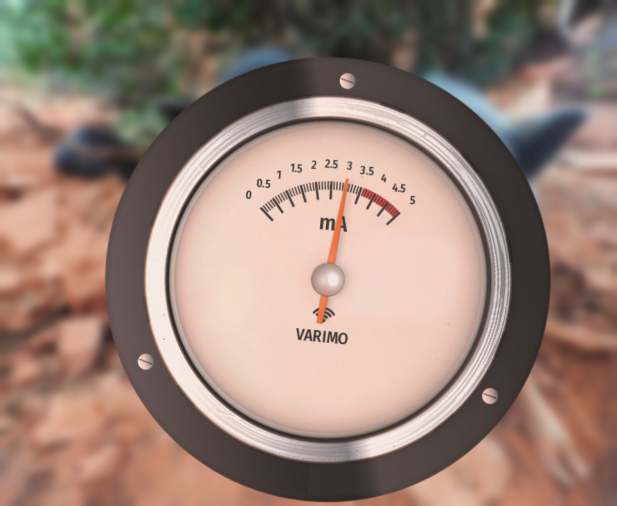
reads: **3** mA
